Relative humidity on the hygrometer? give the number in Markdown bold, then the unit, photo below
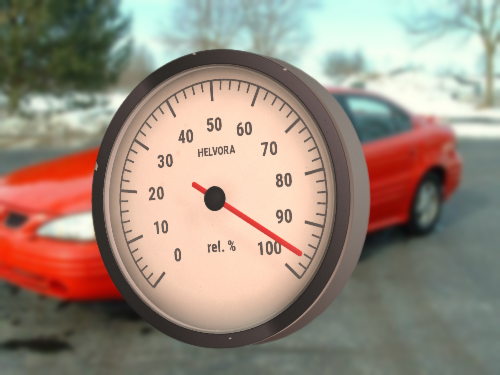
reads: **96** %
